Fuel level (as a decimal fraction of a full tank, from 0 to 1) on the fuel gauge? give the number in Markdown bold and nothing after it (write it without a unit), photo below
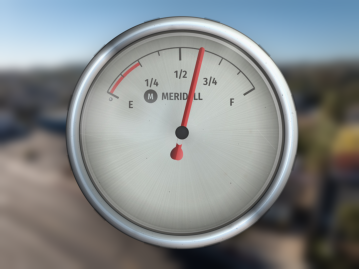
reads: **0.625**
